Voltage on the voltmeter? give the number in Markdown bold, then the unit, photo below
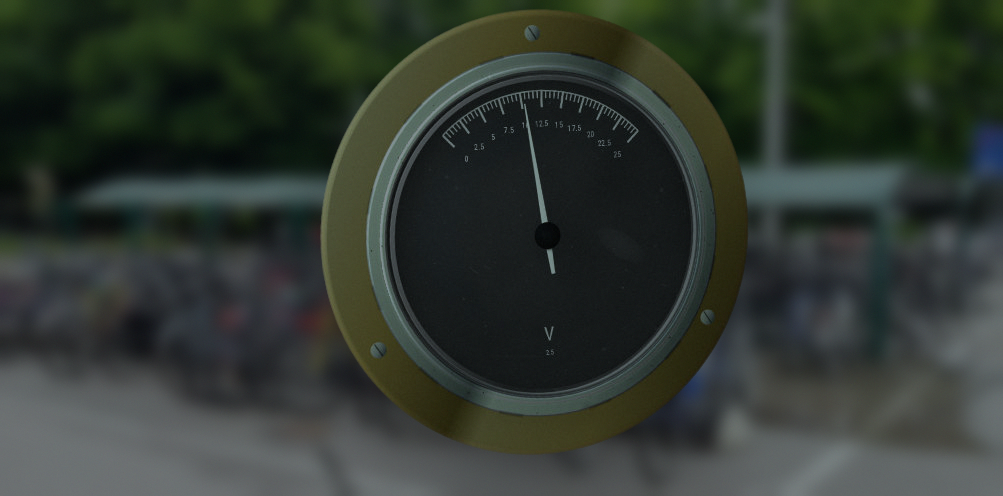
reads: **10** V
